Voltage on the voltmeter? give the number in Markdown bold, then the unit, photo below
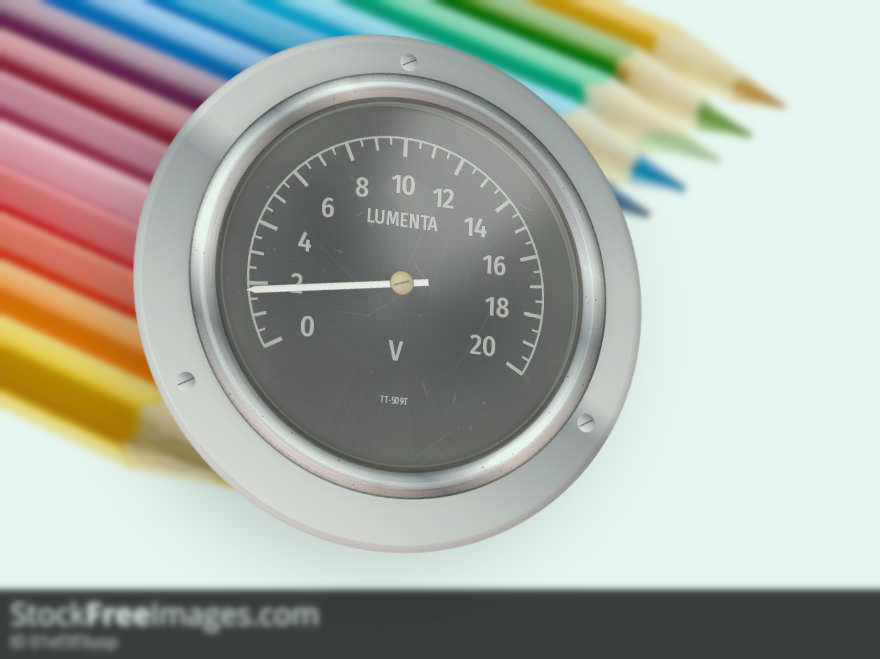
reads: **1.75** V
